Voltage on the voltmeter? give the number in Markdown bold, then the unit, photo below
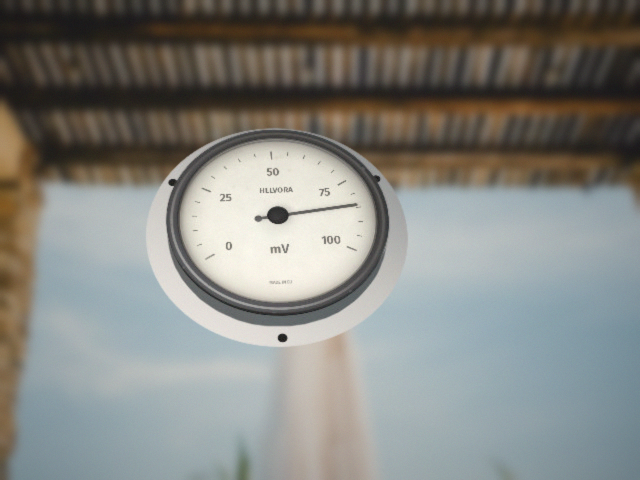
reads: **85** mV
